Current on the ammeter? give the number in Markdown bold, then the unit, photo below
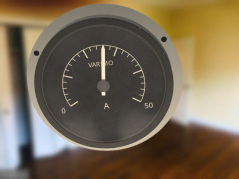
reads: **26** A
